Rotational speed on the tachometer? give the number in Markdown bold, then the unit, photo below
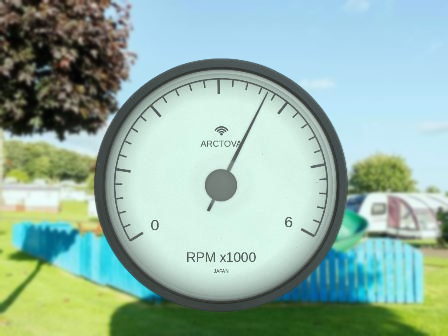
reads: **3700** rpm
